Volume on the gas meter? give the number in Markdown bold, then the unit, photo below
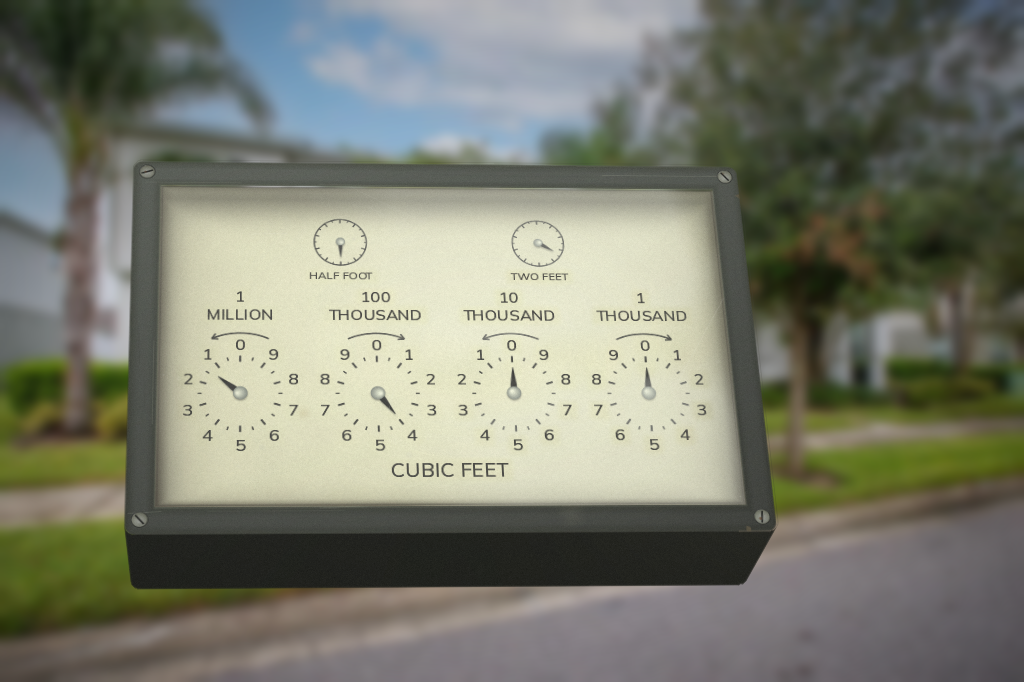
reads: **140000** ft³
